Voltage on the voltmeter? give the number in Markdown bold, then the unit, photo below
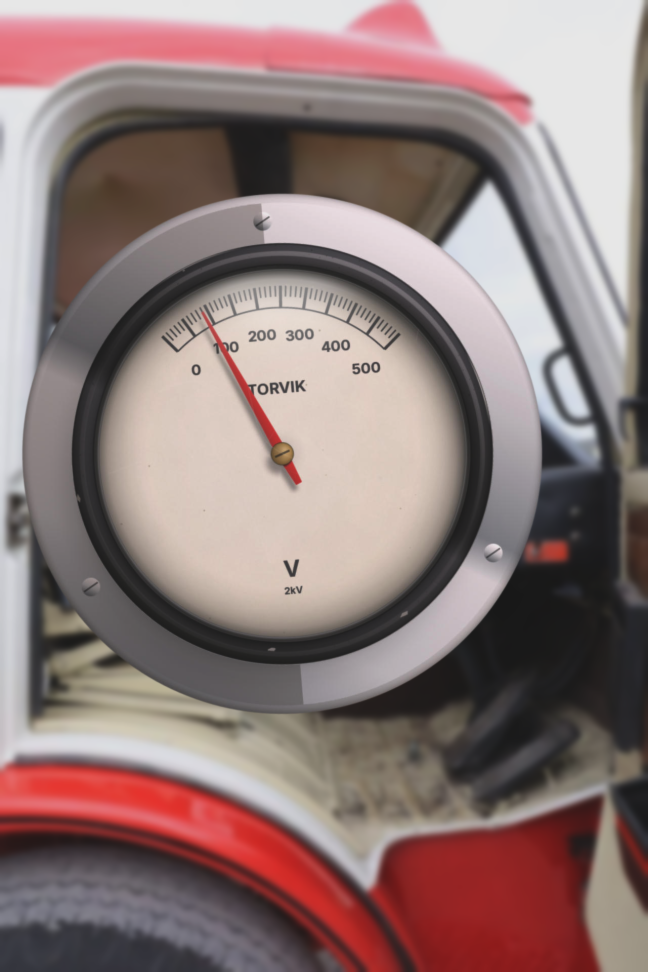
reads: **90** V
